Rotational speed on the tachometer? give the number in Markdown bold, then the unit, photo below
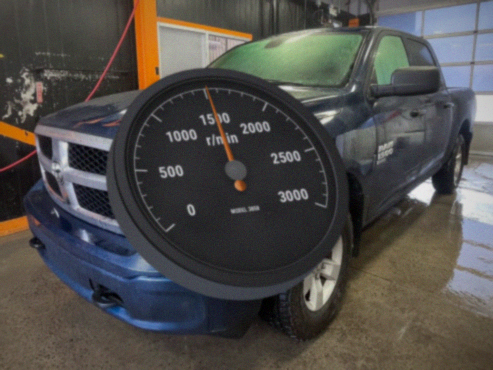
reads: **1500** rpm
